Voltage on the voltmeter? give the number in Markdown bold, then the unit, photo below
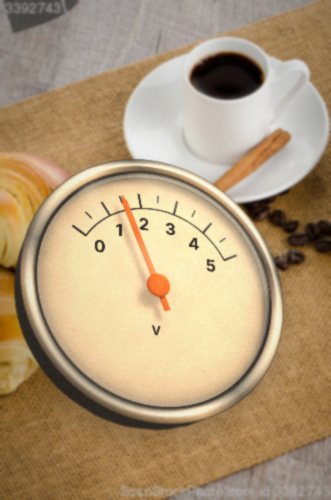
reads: **1.5** V
